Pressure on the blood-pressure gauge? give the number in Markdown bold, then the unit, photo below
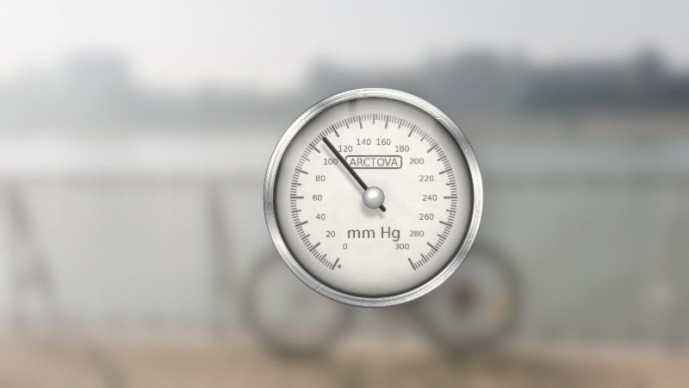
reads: **110** mmHg
